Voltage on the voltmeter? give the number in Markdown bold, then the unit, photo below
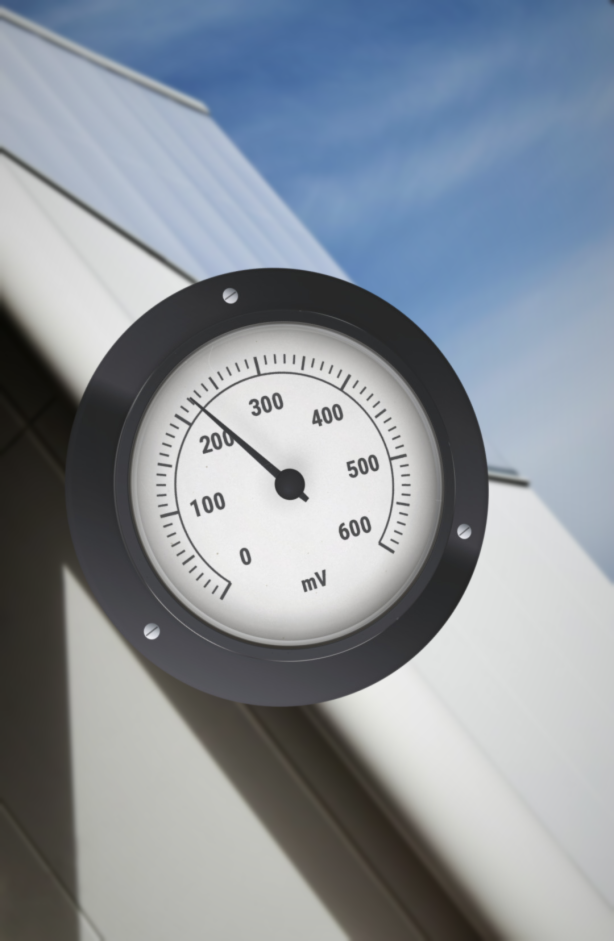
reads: **220** mV
